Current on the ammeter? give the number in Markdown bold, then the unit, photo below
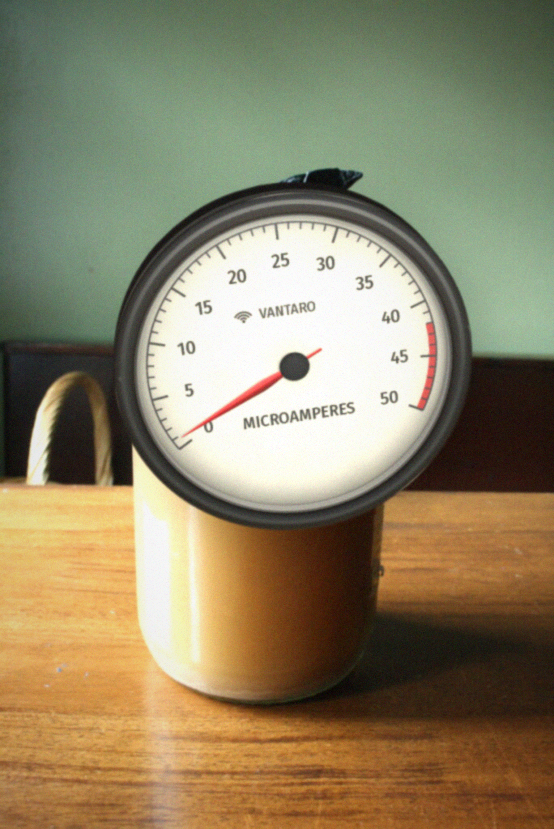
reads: **1** µA
